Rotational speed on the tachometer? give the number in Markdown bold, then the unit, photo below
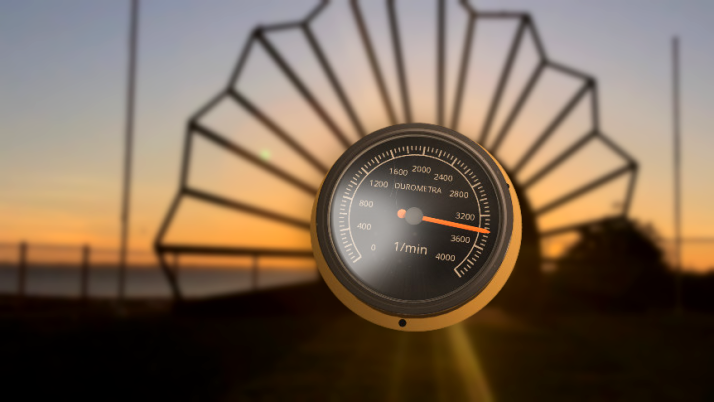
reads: **3400** rpm
